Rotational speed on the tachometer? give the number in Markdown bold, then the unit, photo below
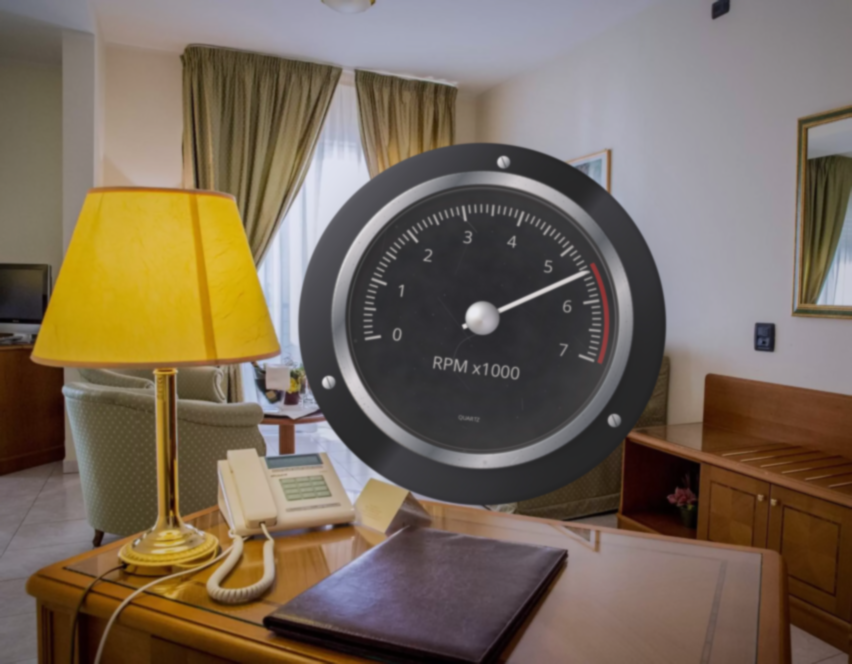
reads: **5500** rpm
